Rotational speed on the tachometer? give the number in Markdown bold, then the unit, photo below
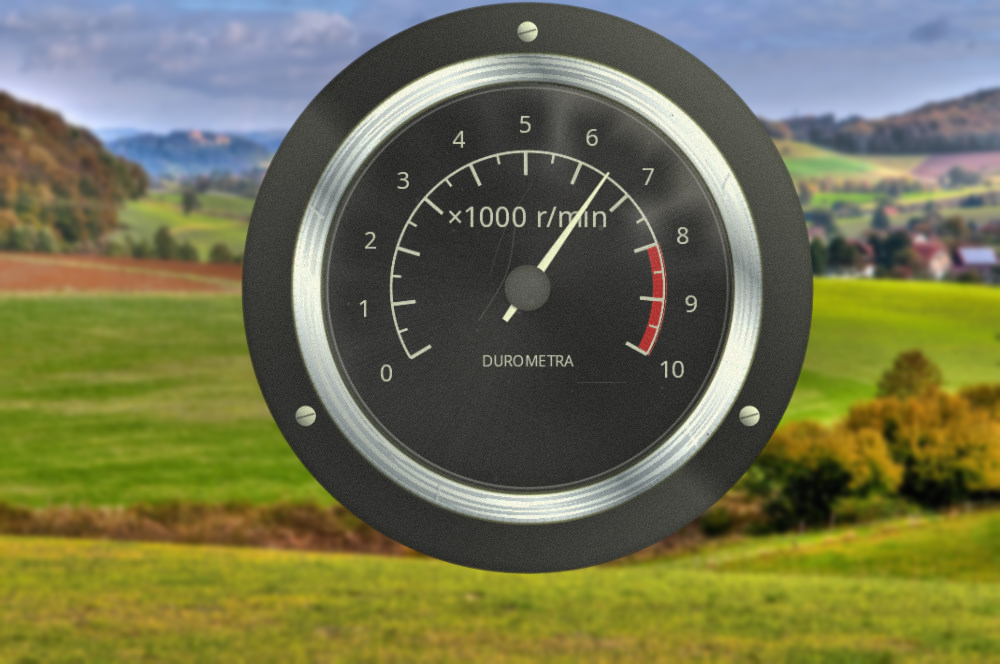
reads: **6500** rpm
